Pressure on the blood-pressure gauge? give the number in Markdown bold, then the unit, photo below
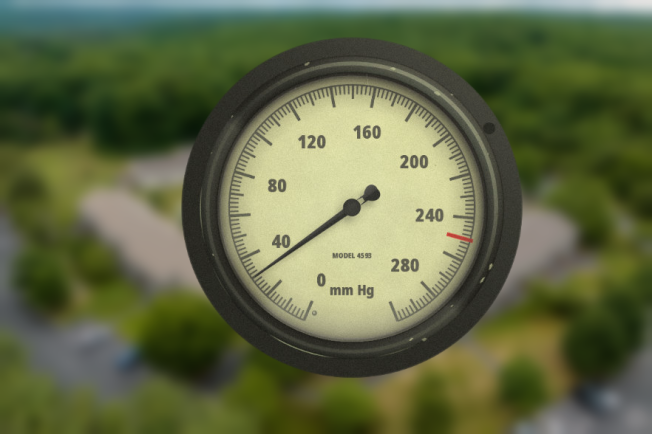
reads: **30** mmHg
